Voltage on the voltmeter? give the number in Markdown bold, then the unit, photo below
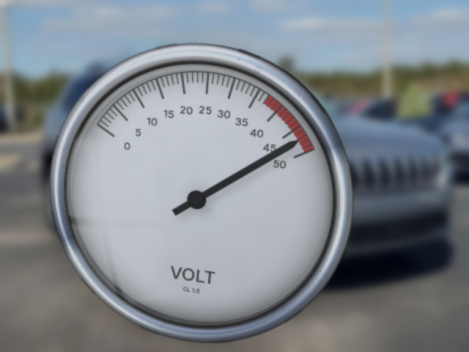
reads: **47** V
